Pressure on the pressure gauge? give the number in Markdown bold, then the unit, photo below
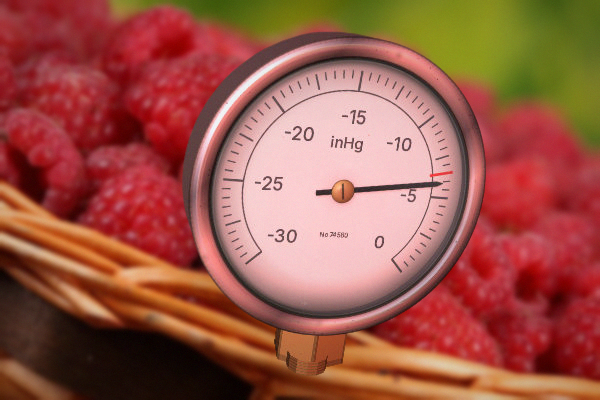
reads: **-6** inHg
